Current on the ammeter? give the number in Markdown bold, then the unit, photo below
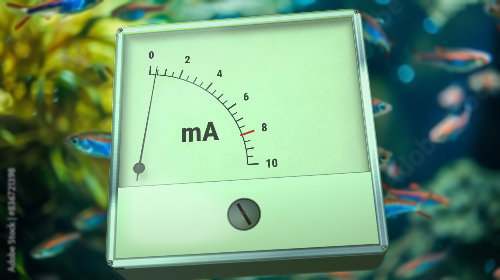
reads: **0.5** mA
